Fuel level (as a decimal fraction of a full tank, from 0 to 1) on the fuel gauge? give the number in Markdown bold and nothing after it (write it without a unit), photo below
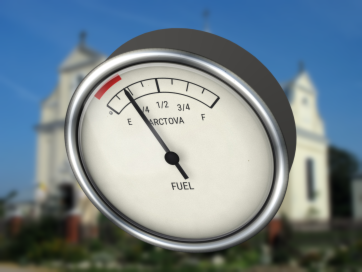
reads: **0.25**
